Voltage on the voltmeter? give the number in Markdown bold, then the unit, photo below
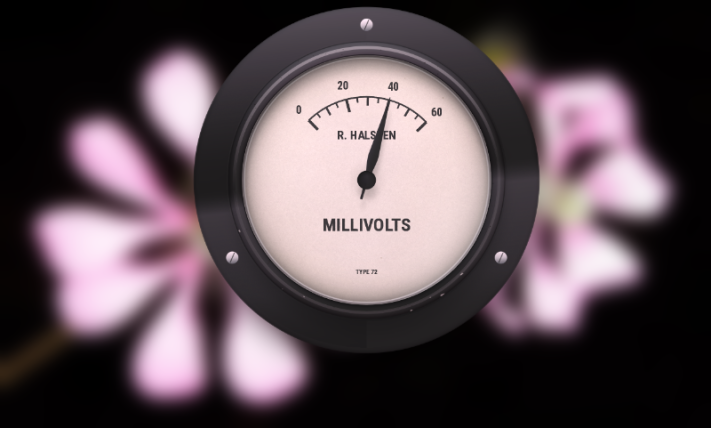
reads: **40** mV
